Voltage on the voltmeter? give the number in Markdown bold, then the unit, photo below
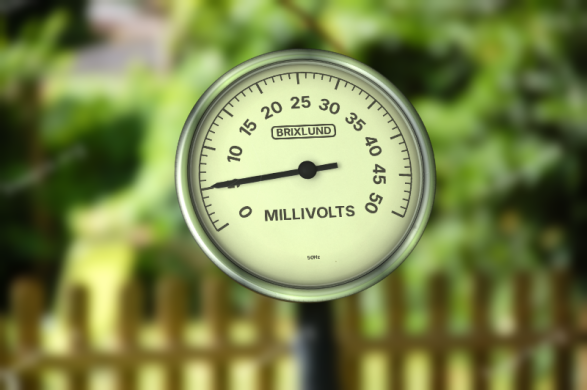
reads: **5** mV
